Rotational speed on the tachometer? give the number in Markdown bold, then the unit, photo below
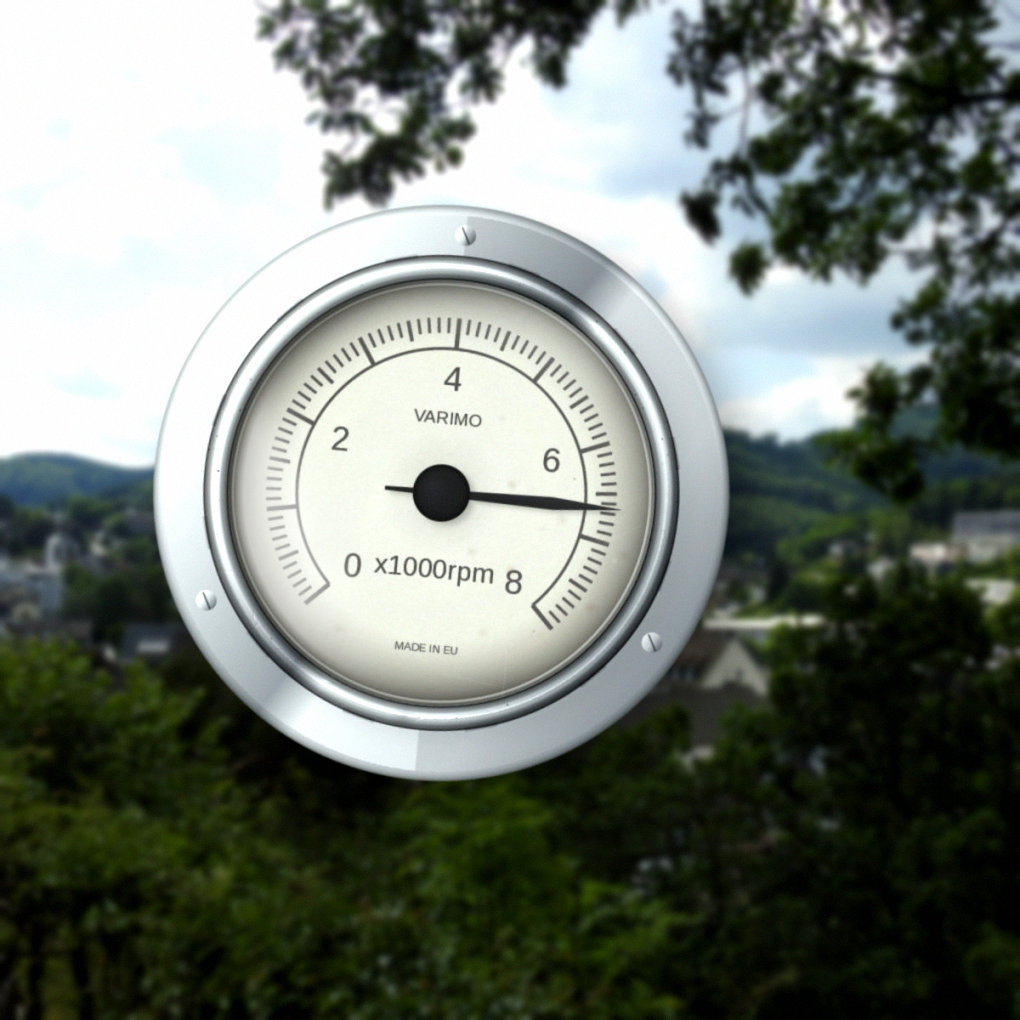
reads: **6650** rpm
